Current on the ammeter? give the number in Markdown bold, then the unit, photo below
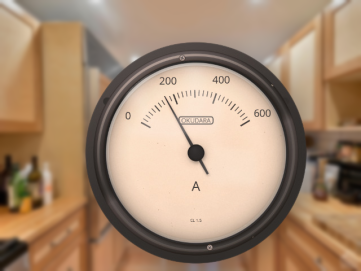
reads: **160** A
